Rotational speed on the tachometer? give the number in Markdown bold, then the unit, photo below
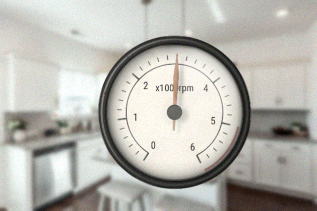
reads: **3000** rpm
